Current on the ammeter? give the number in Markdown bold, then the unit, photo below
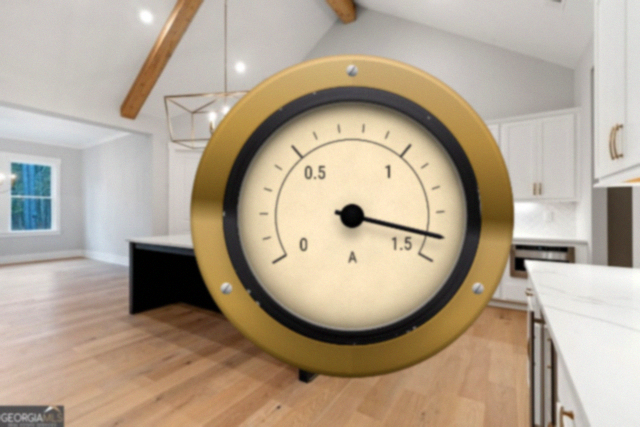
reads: **1.4** A
